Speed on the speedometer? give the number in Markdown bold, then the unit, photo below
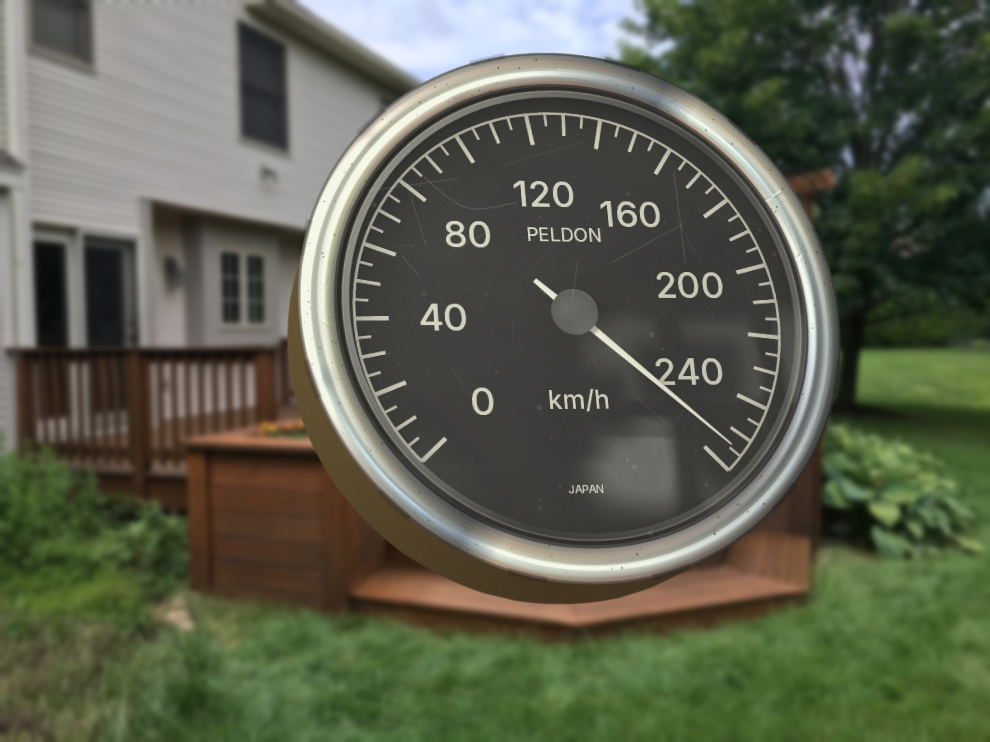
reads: **255** km/h
